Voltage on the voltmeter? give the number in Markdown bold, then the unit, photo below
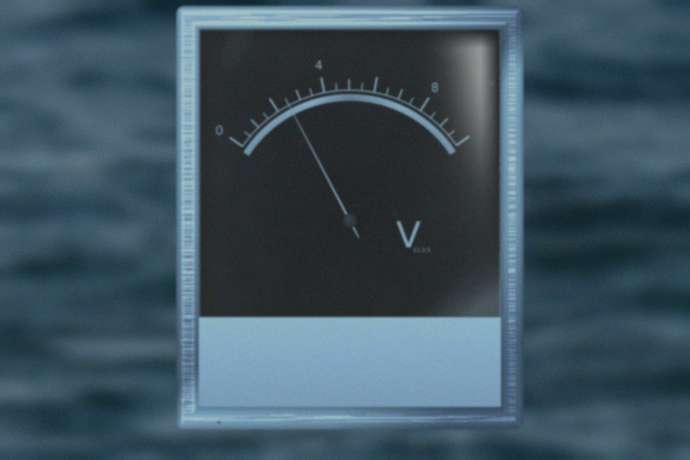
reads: **2.5** V
